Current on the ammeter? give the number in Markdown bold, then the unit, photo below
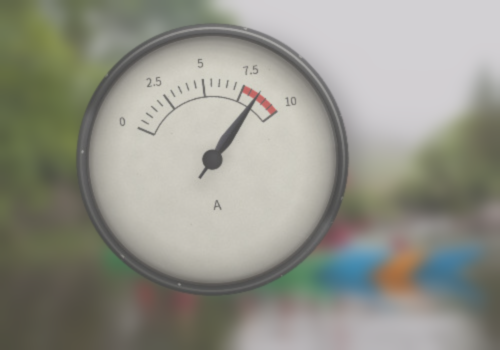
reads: **8.5** A
